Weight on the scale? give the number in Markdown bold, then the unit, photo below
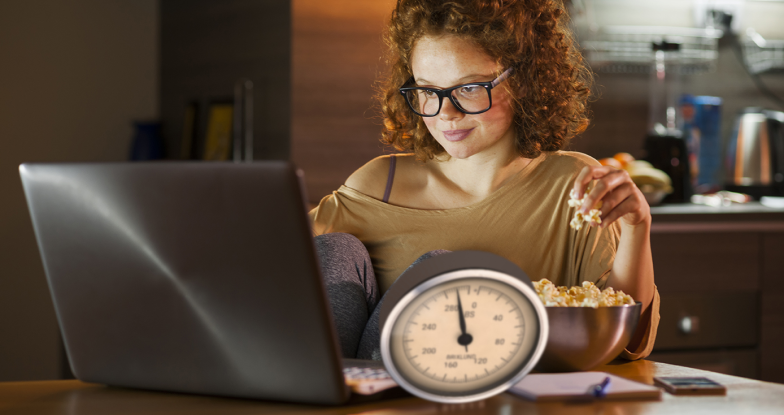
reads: **290** lb
